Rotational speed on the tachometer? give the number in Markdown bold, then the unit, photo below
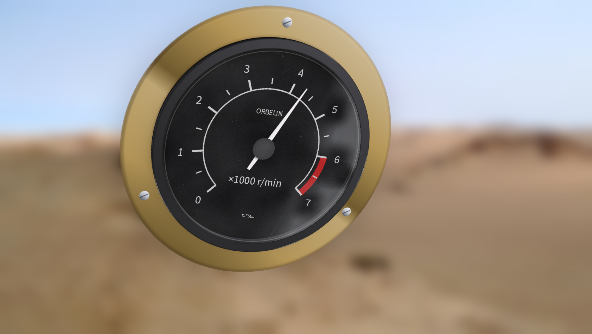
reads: **4250** rpm
